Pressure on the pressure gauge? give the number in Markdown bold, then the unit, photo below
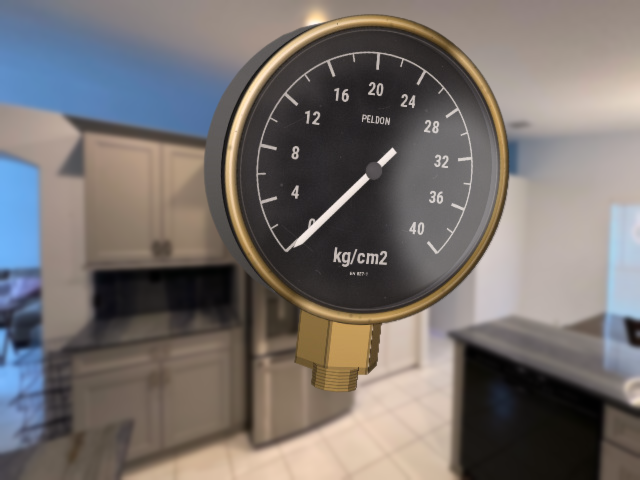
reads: **0** kg/cm²
